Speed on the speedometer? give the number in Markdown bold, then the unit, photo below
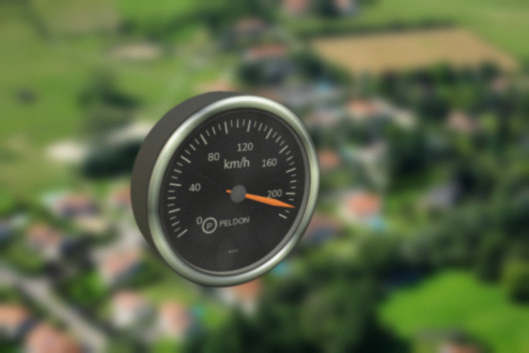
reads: **210** km/h
